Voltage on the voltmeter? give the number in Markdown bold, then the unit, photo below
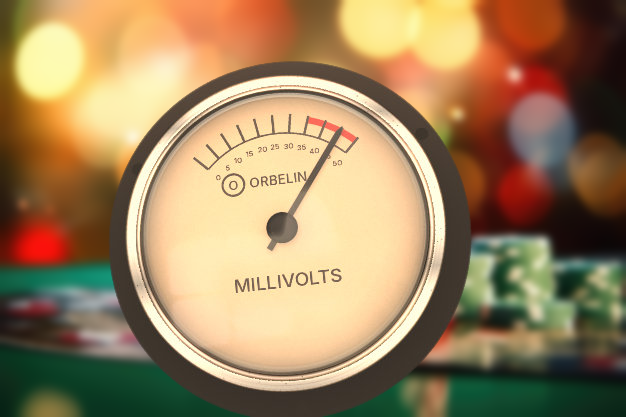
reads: **45** mV
